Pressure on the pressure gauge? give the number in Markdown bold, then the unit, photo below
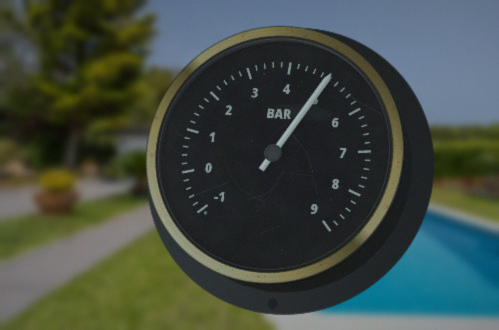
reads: **5** bar
